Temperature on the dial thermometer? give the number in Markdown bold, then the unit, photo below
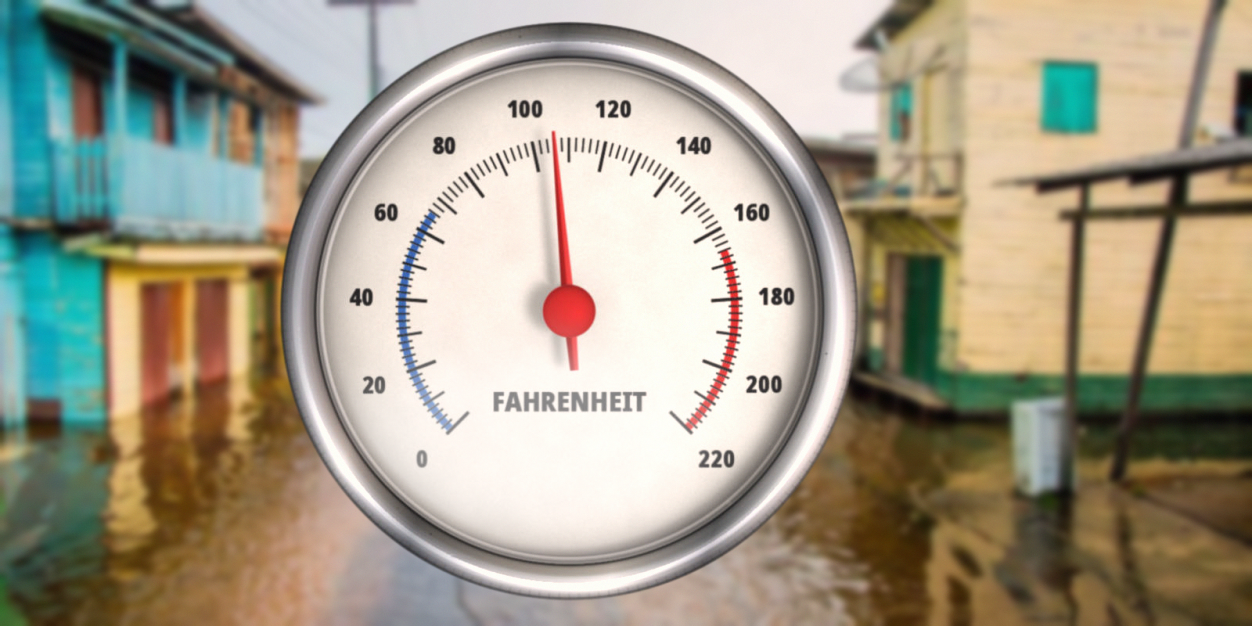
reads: **106** °F
